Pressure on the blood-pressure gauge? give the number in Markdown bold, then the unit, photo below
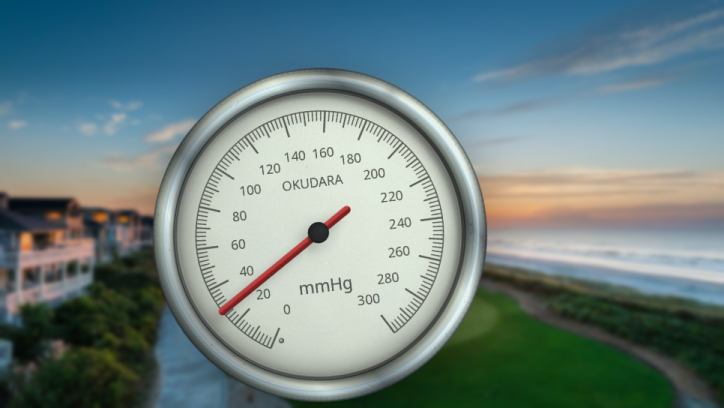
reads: **28** mmHg
